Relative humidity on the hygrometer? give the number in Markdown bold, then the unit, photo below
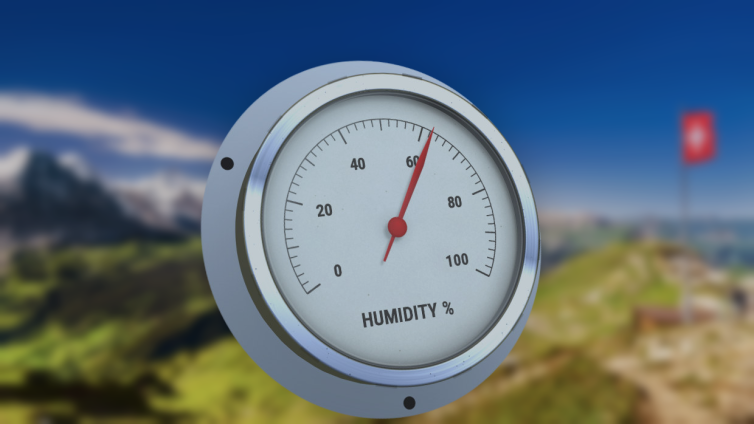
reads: **62** %
